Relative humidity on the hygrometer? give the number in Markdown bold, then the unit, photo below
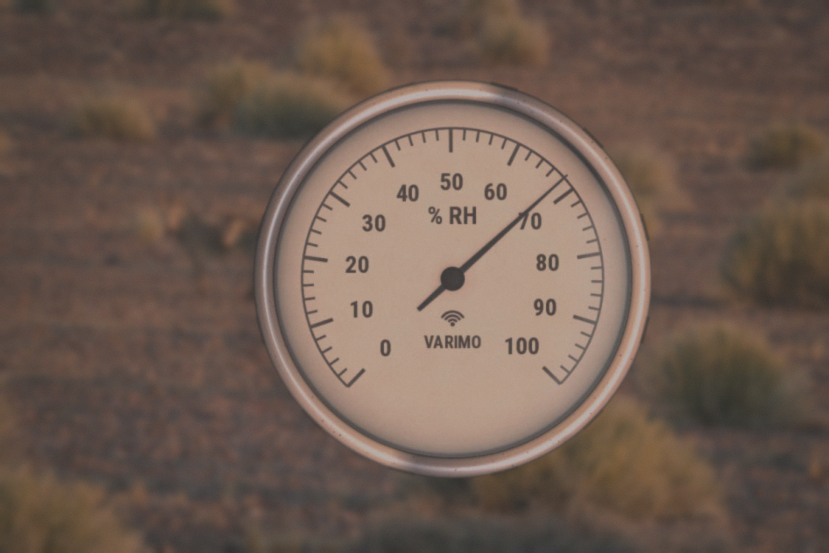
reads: **68** %
